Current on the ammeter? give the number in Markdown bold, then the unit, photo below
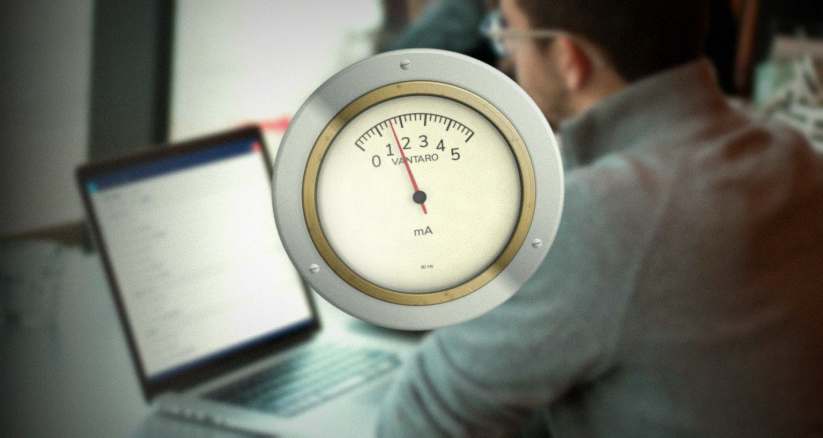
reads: **1.6** mA
